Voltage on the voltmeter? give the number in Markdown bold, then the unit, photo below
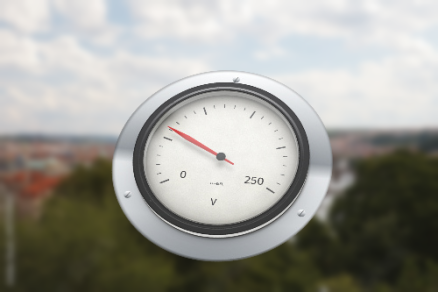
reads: **60** V
